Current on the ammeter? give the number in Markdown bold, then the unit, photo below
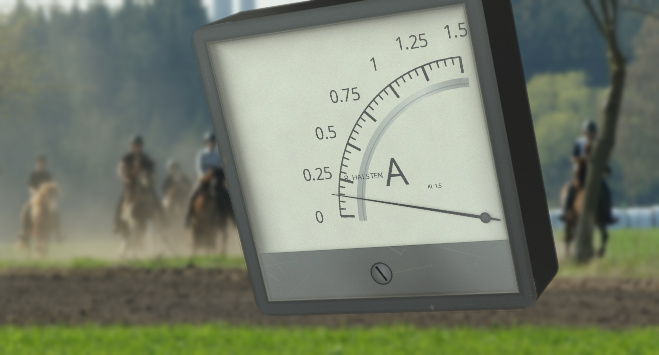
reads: **0.15** A
